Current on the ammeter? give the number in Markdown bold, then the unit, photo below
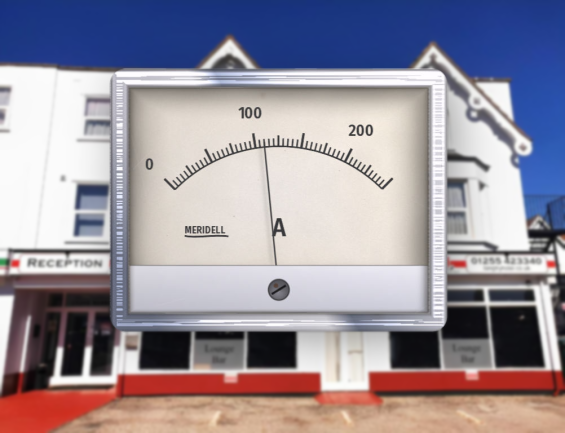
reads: **110** A
